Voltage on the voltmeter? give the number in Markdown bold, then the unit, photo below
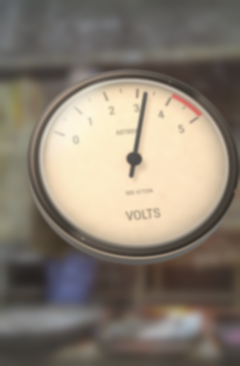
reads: **3.25** V
